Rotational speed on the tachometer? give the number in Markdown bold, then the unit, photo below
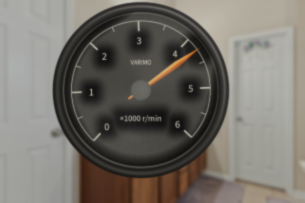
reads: **4250** rpm
